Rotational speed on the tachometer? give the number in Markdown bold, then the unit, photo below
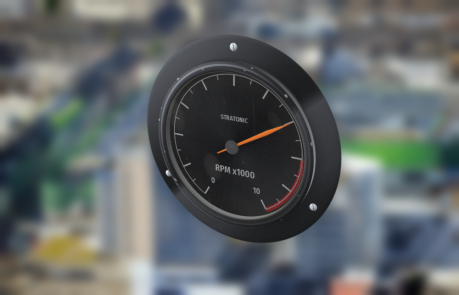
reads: **7000** rpm
